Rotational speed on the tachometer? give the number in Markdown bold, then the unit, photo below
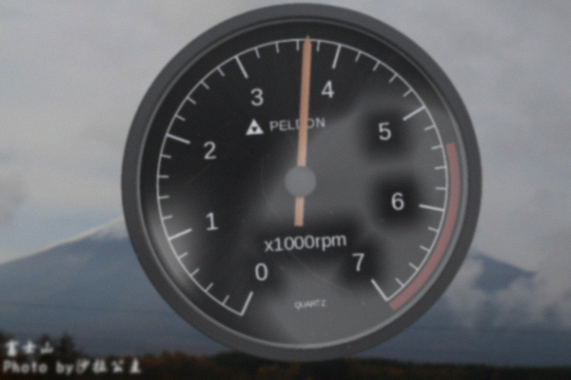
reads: **3700** rpm
